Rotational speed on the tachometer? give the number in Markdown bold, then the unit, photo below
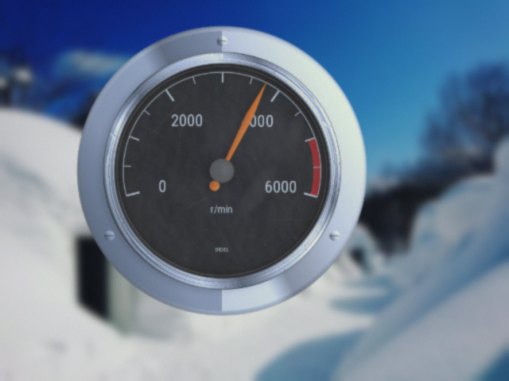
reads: **3750** rpm
